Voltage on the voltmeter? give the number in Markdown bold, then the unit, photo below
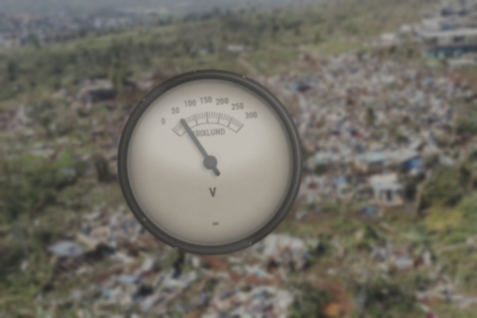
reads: **50** V
